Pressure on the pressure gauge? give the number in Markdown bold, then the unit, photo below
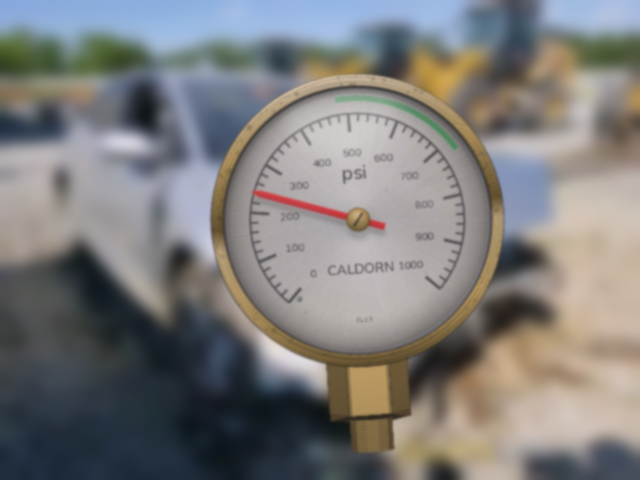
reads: **240** psi
